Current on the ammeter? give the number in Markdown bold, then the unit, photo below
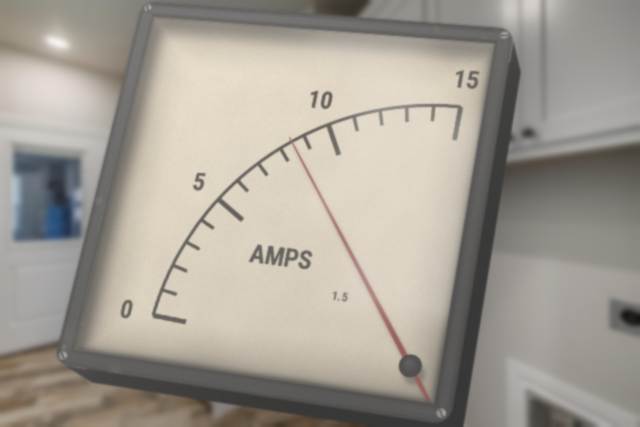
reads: **8.5** A
